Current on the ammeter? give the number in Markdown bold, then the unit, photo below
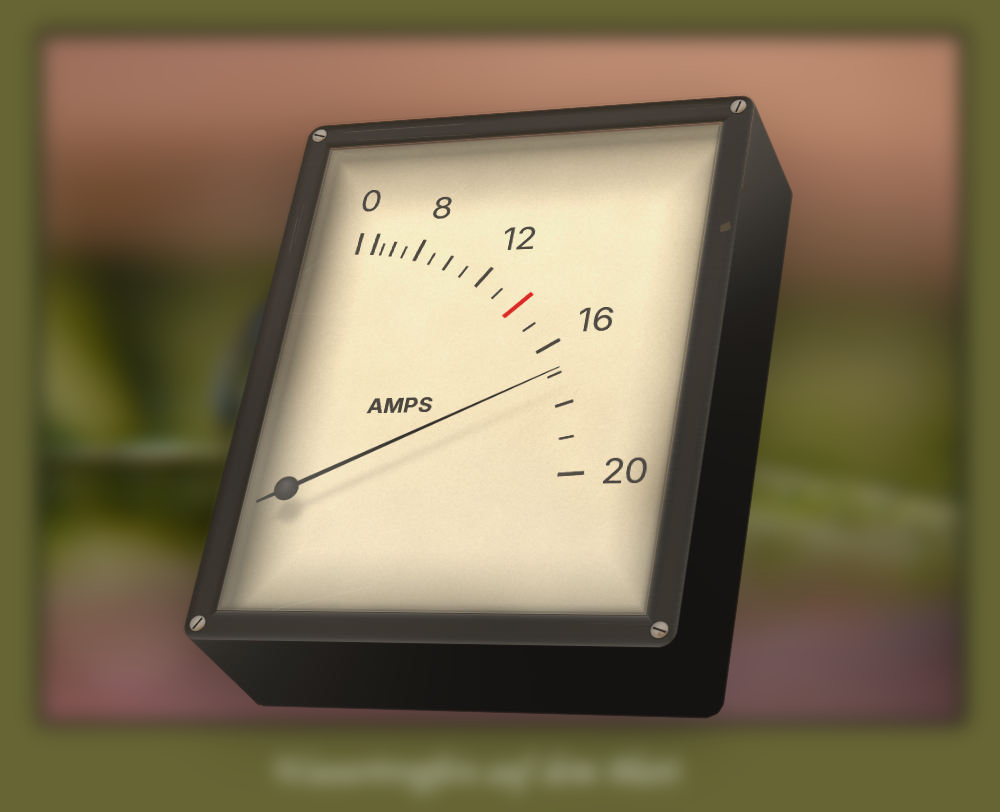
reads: **17** A
